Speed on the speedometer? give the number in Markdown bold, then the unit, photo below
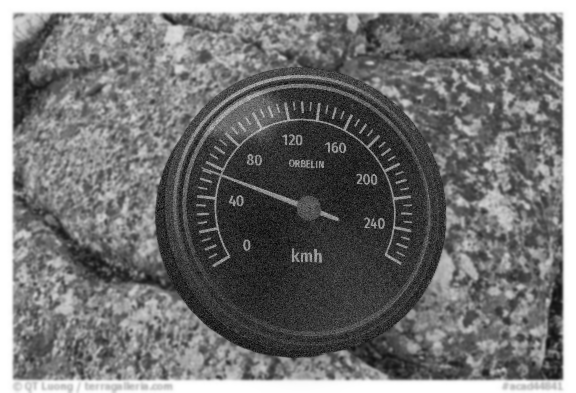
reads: **55** km/h
